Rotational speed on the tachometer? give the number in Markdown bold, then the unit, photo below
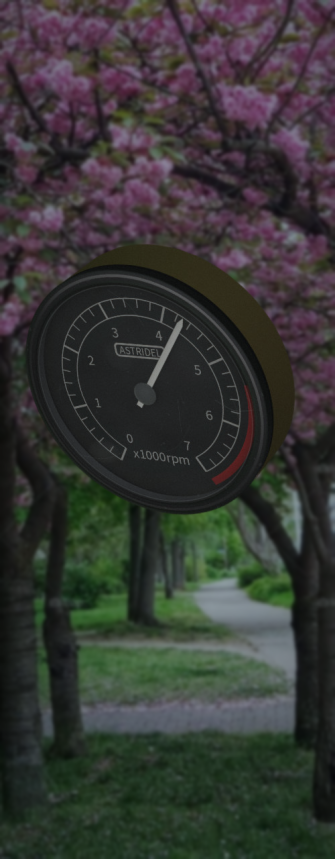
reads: **4300** rpm
